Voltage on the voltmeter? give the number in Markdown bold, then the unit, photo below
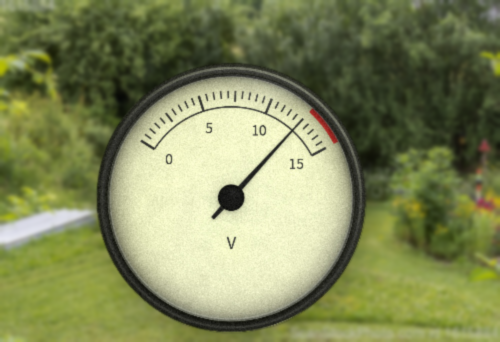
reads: **12.5** V
